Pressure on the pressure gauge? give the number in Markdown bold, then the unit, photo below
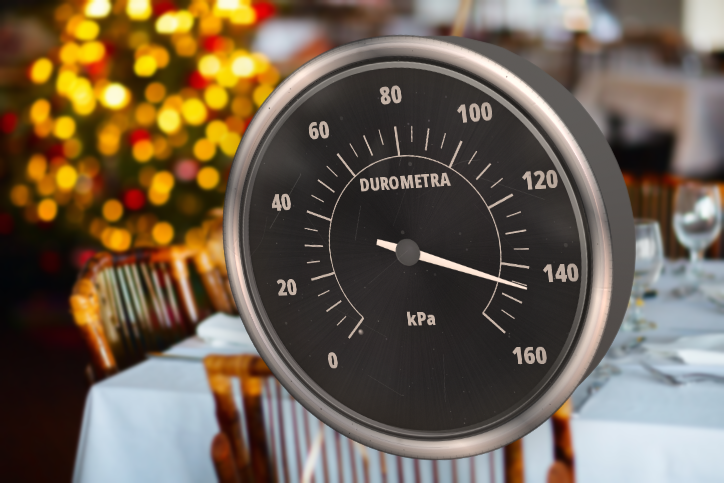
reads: **145** kPa
